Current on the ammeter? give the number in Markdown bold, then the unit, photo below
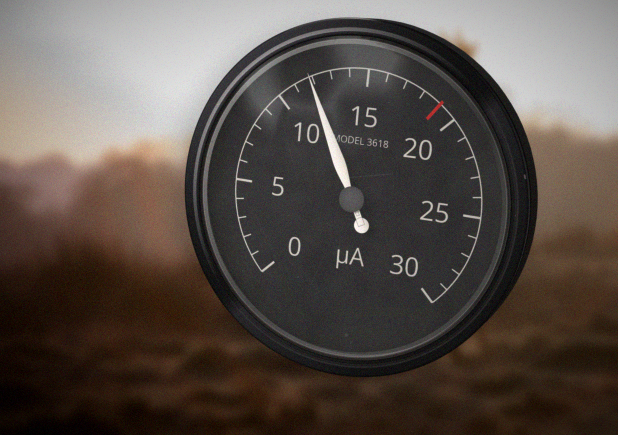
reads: **12** µA
